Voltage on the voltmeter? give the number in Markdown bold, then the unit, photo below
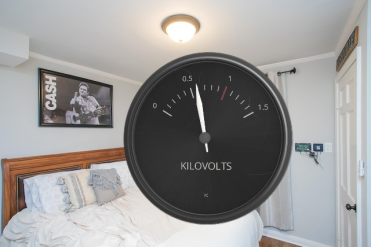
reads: **0.6** kV
